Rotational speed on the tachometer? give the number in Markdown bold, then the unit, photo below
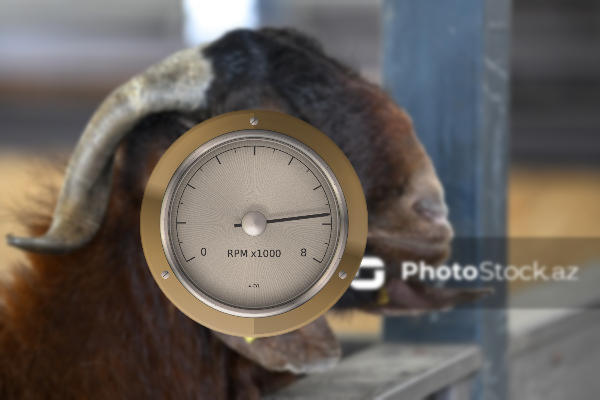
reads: **6750** rpm
